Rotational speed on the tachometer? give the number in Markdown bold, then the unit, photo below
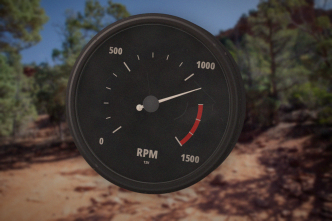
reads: **1100** rpm
